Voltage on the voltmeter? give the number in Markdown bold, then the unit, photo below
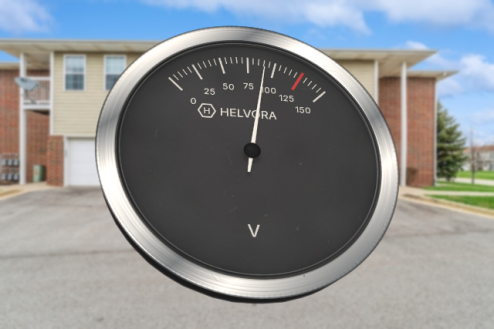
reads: **90** V
